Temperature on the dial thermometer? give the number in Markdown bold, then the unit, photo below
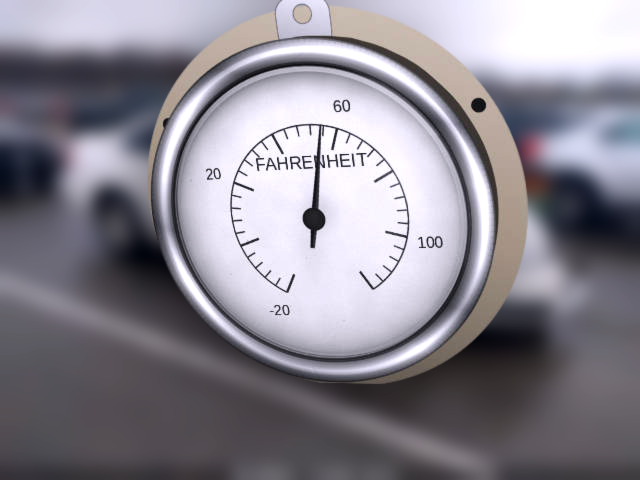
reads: **56** °F
